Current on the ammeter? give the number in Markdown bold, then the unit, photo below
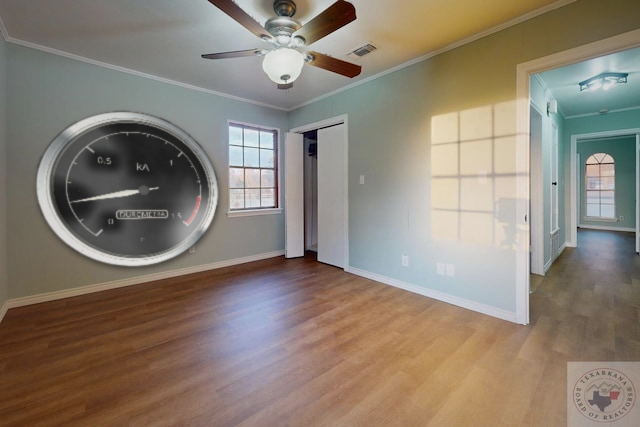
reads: **0.2** kA
